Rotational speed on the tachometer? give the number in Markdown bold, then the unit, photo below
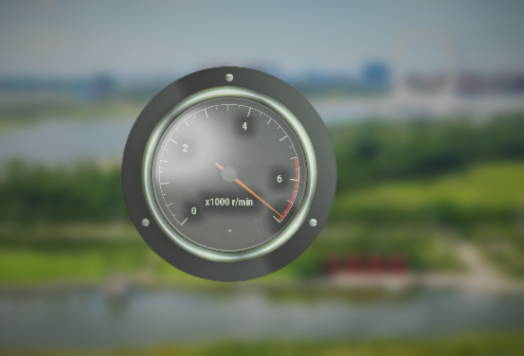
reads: **6875** rpm
